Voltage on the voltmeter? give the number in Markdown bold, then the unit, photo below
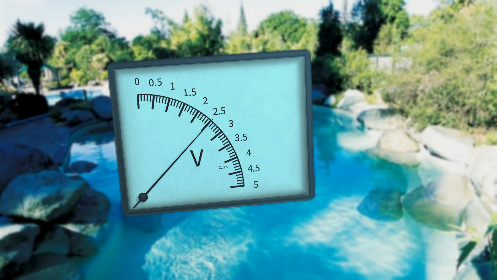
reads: **2.5** V
